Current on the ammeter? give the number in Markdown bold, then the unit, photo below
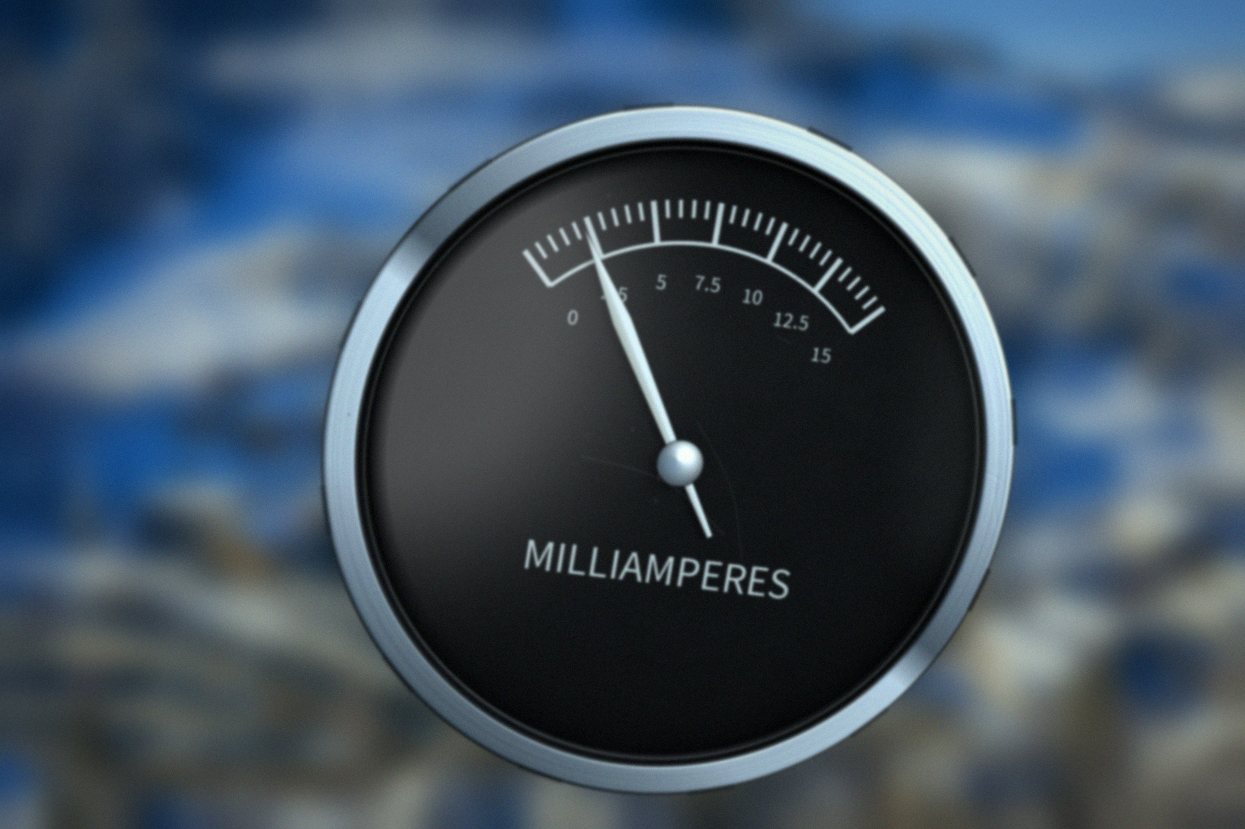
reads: **2.25** mA
